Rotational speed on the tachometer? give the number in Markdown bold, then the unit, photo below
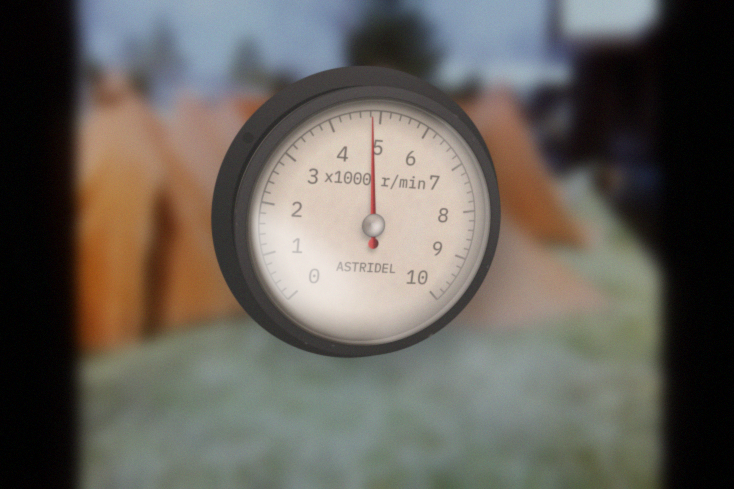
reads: **4800** rpm
